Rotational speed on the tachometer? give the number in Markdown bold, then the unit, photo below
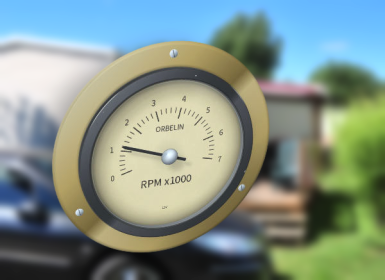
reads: **1200** rpm
